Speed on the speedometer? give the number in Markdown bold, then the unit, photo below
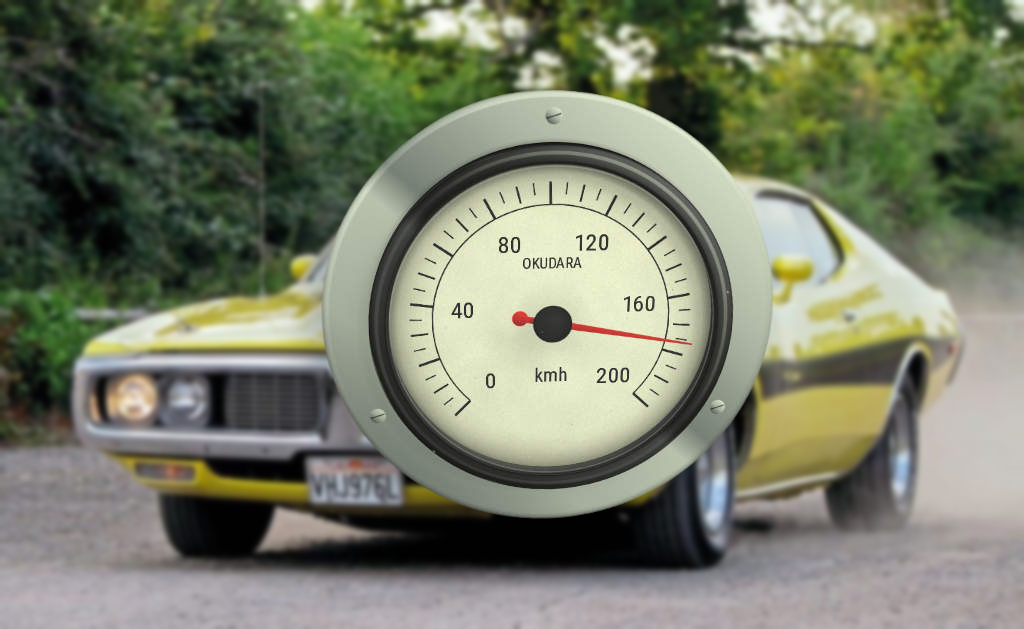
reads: **175** km/h
